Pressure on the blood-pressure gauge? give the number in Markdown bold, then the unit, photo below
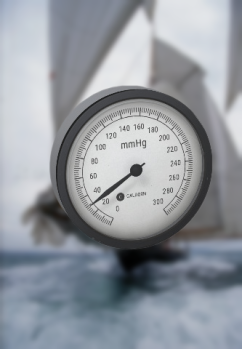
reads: **30** mmHg
